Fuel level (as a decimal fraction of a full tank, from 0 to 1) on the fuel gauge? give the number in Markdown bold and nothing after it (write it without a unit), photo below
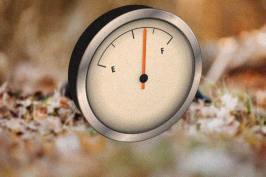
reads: **0.625**
